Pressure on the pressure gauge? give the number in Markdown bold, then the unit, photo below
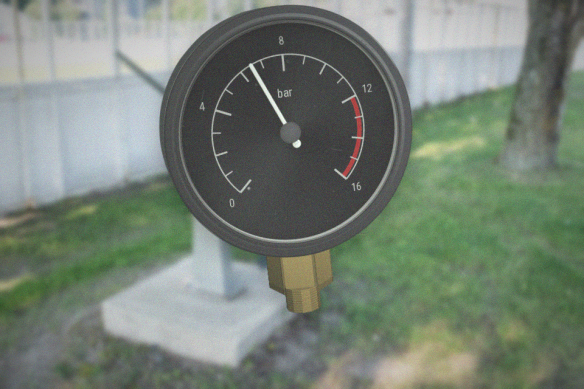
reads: **6.5** bar
